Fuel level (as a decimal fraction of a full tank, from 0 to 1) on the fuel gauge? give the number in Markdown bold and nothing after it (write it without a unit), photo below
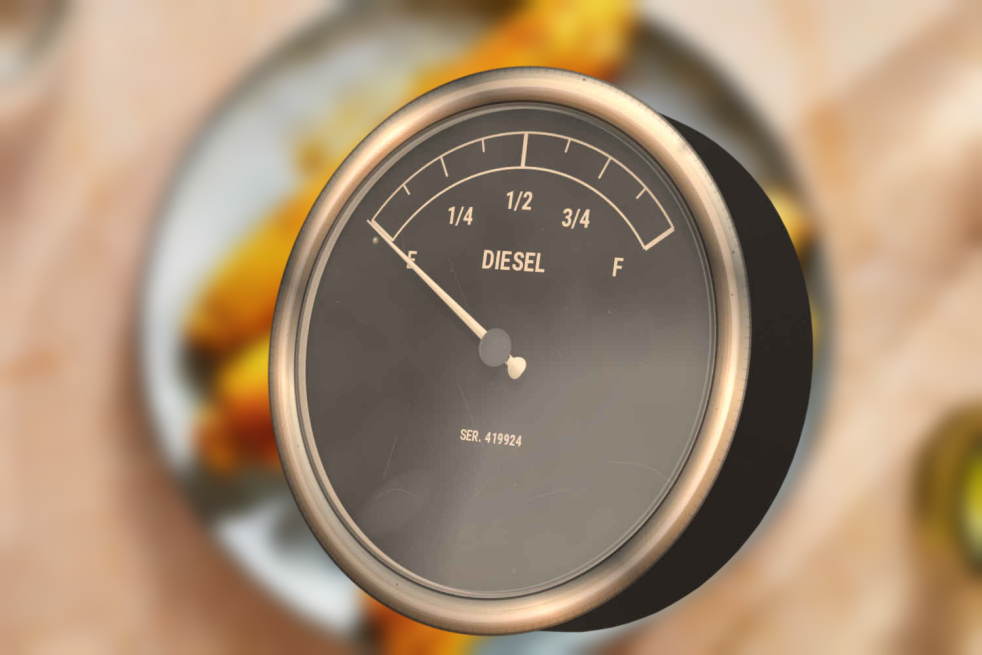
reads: **0**
